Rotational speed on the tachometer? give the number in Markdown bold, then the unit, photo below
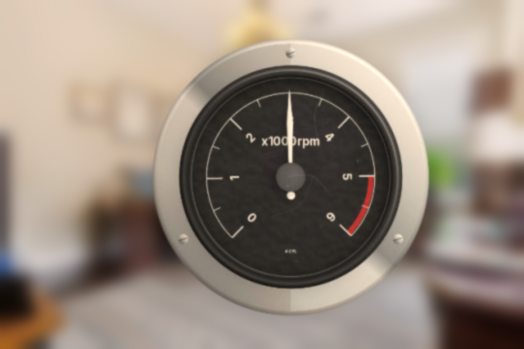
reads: **3000** rpm
